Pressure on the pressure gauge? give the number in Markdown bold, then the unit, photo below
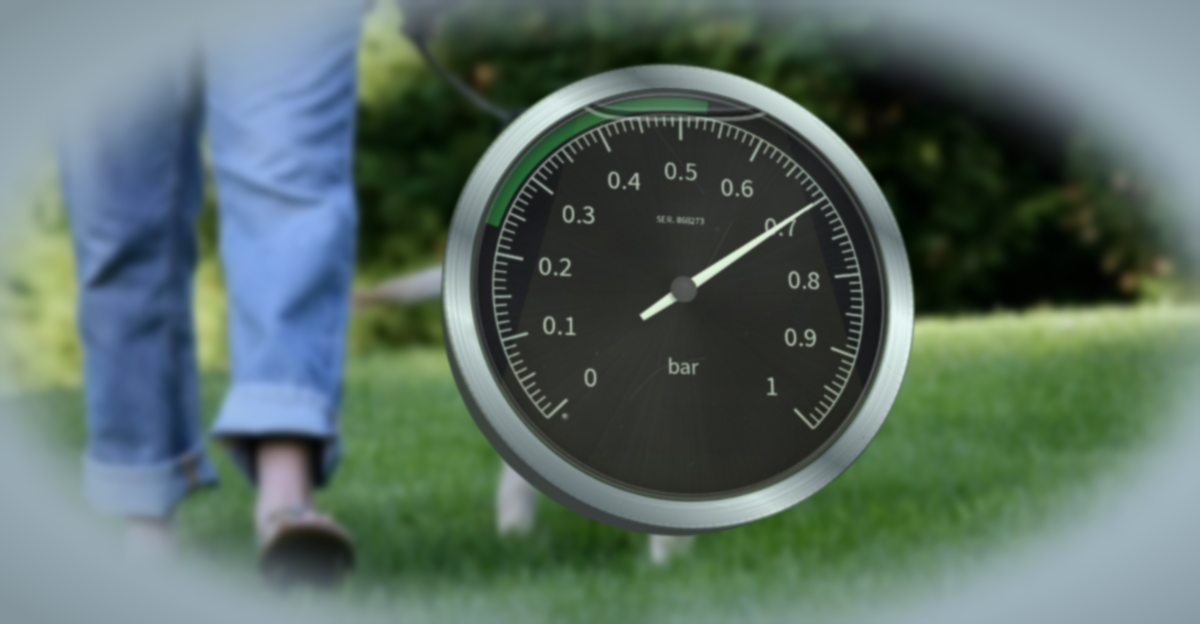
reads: **0.7** bar
